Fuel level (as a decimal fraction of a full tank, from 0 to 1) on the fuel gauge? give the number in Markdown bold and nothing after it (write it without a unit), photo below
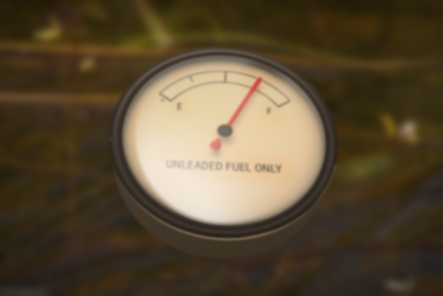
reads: **0.75**
